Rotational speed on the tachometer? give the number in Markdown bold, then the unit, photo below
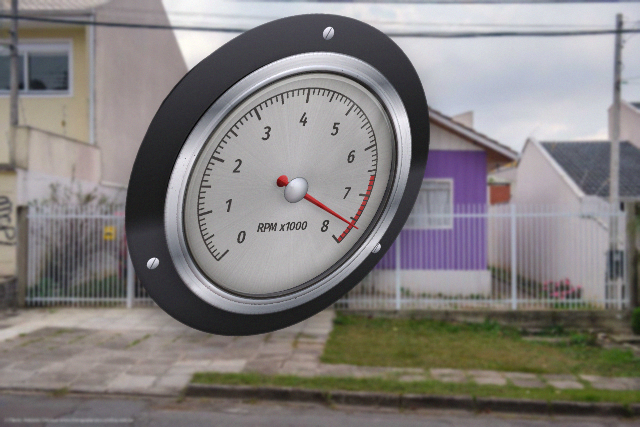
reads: **7600** rpm
